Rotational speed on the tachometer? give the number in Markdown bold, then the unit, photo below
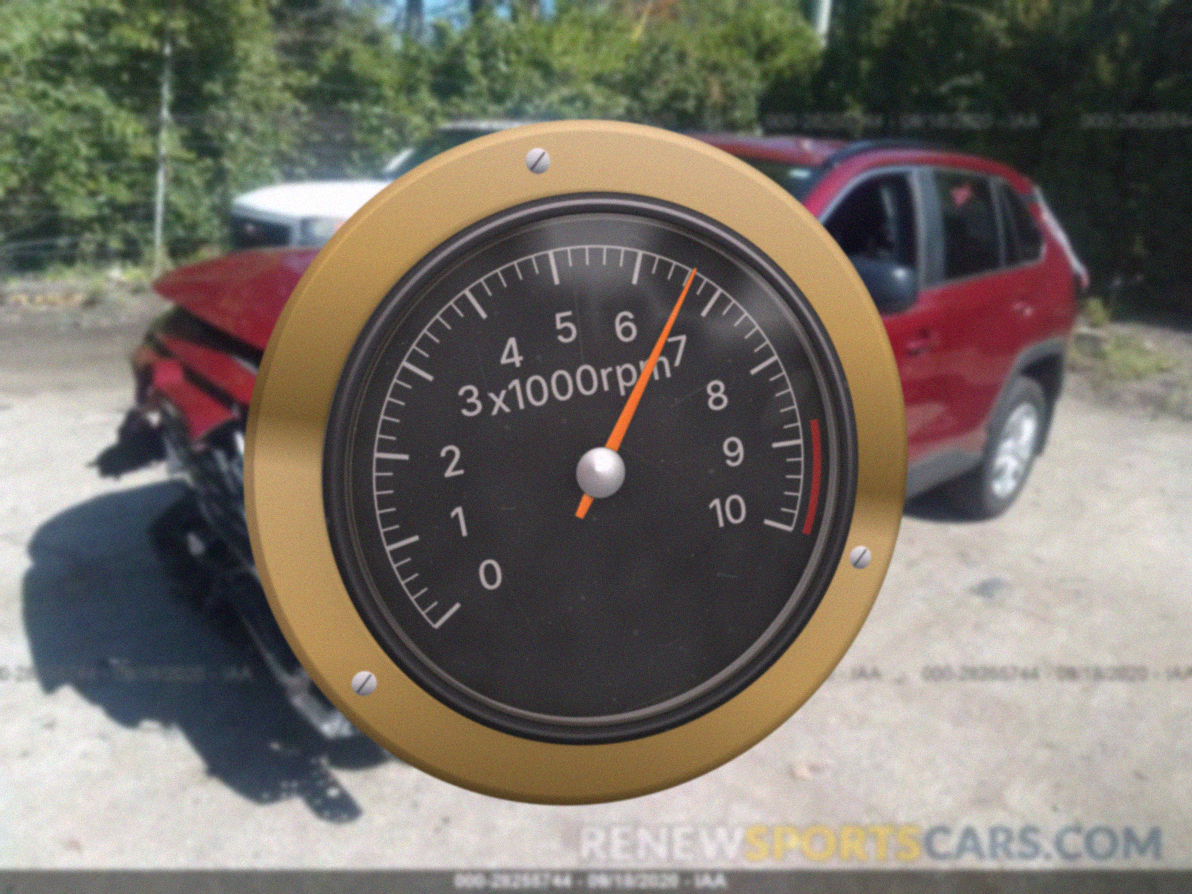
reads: **6600** rpm
